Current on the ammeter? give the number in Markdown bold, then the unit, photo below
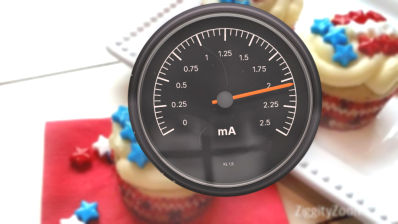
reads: **2.05** mA
